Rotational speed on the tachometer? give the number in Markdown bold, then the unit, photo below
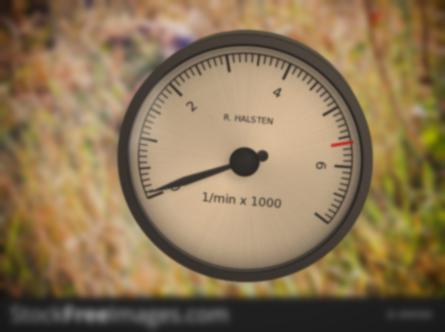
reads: **100** rpm
